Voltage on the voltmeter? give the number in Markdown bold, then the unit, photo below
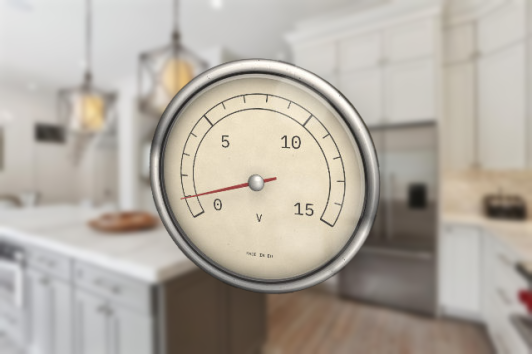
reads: **1** V
